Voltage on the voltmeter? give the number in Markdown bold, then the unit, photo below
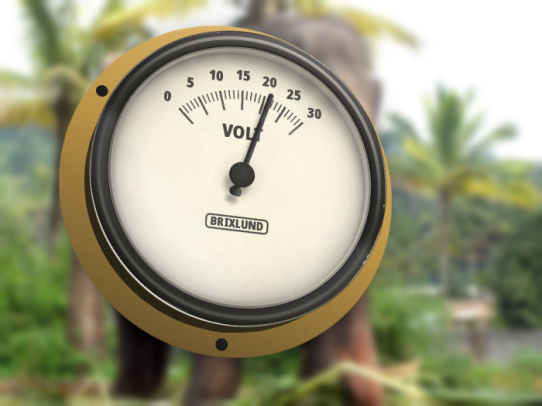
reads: **21** V
